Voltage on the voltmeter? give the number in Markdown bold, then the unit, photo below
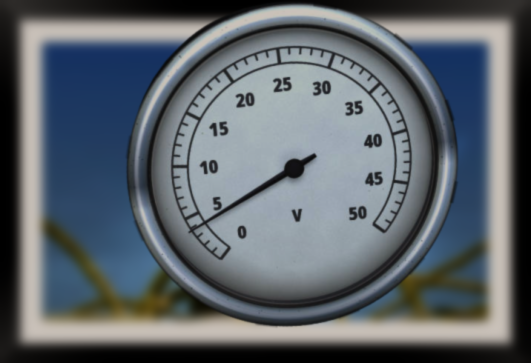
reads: **4** V
